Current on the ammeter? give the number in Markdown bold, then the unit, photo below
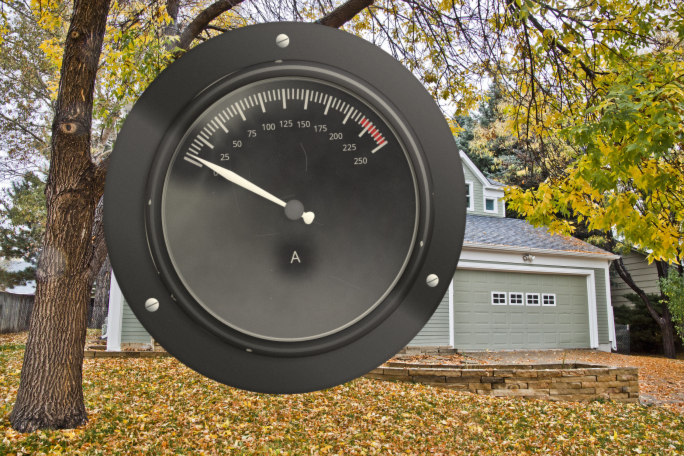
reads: **5** A
